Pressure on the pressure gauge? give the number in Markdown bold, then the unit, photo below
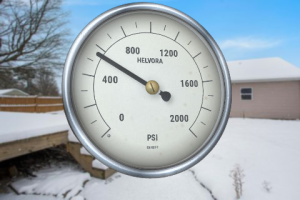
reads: **550** psi
